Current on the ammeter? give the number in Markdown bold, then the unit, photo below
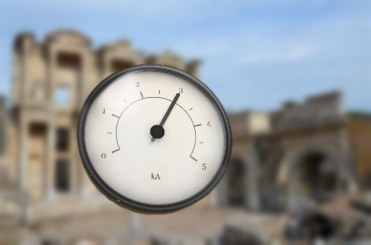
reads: **3** kA
